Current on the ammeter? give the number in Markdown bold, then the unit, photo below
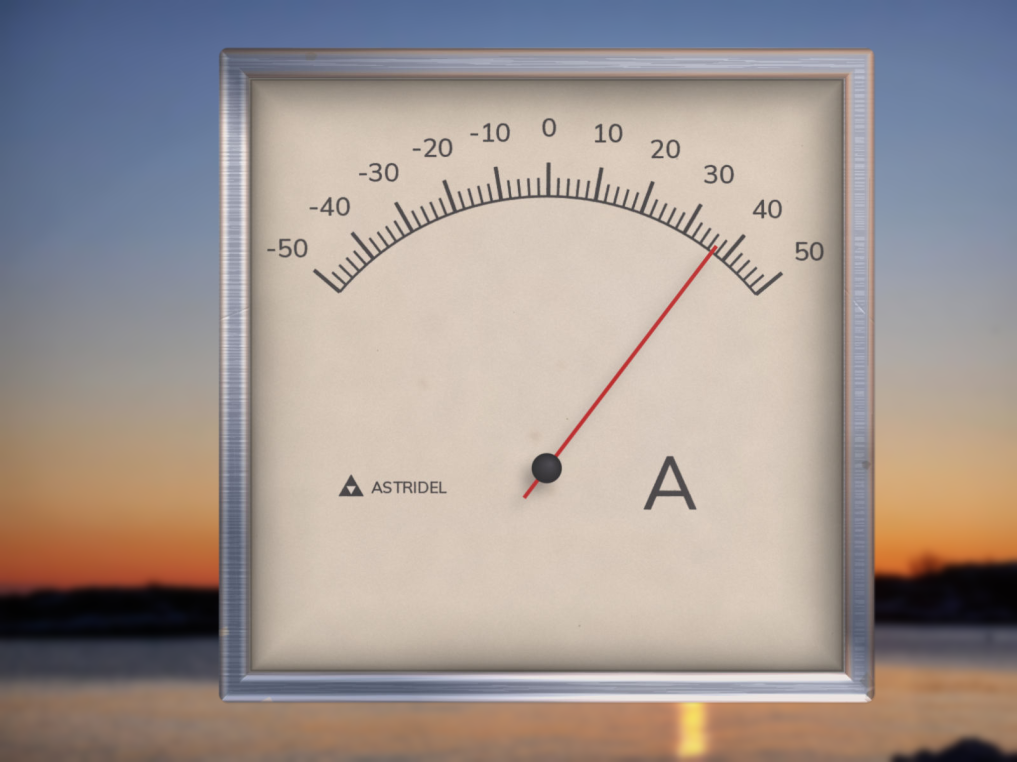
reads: **37** A
